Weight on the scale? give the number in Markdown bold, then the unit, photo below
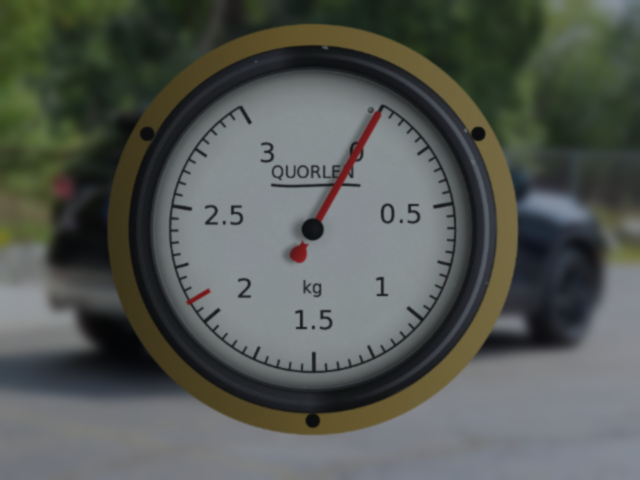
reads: **0** kg
